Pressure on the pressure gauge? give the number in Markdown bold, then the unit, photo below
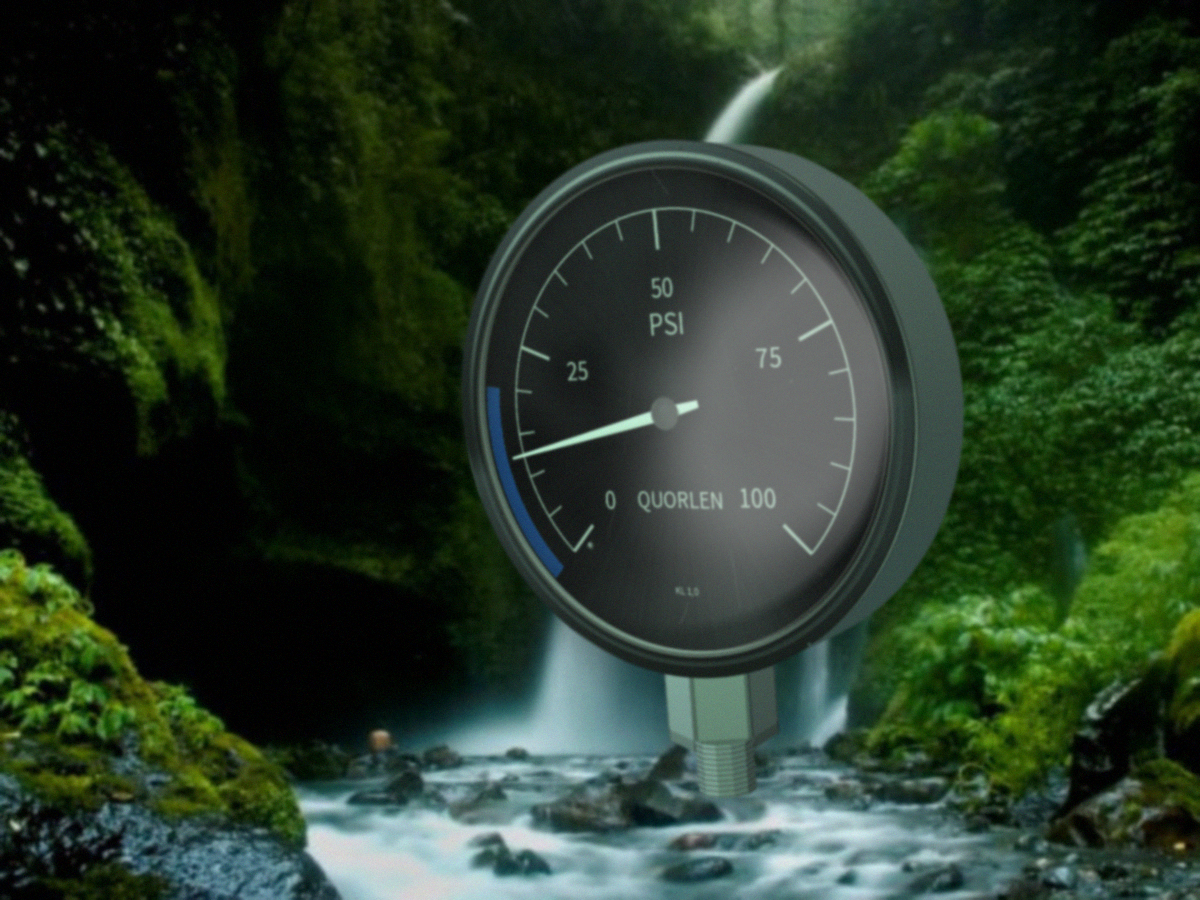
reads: **12.5** psi
